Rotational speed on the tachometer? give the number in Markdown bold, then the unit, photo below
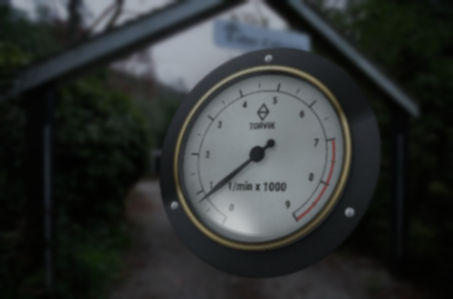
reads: **750** rpm
